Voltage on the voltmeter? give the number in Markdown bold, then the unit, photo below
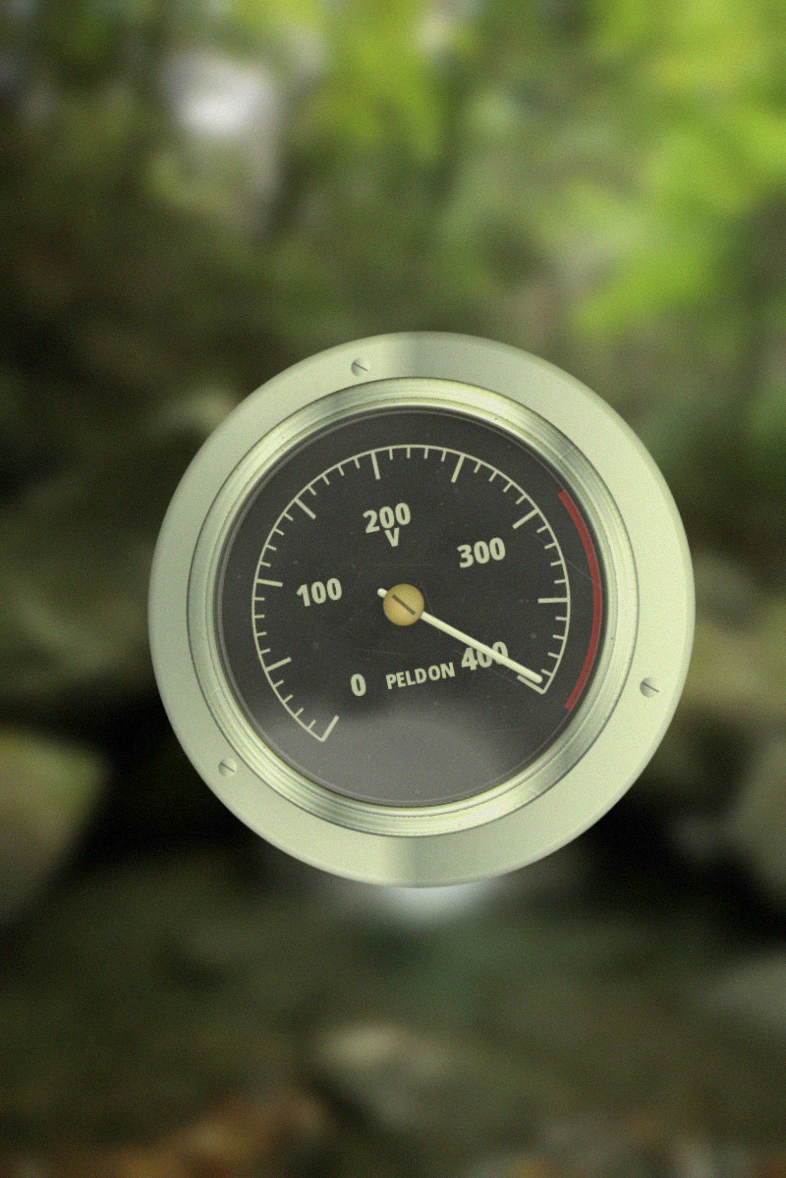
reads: **395** V
